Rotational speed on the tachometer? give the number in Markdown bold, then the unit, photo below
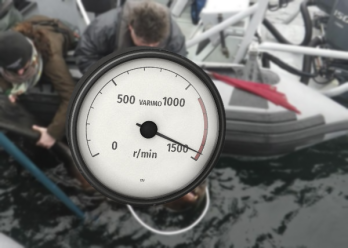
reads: **1450** rpm
